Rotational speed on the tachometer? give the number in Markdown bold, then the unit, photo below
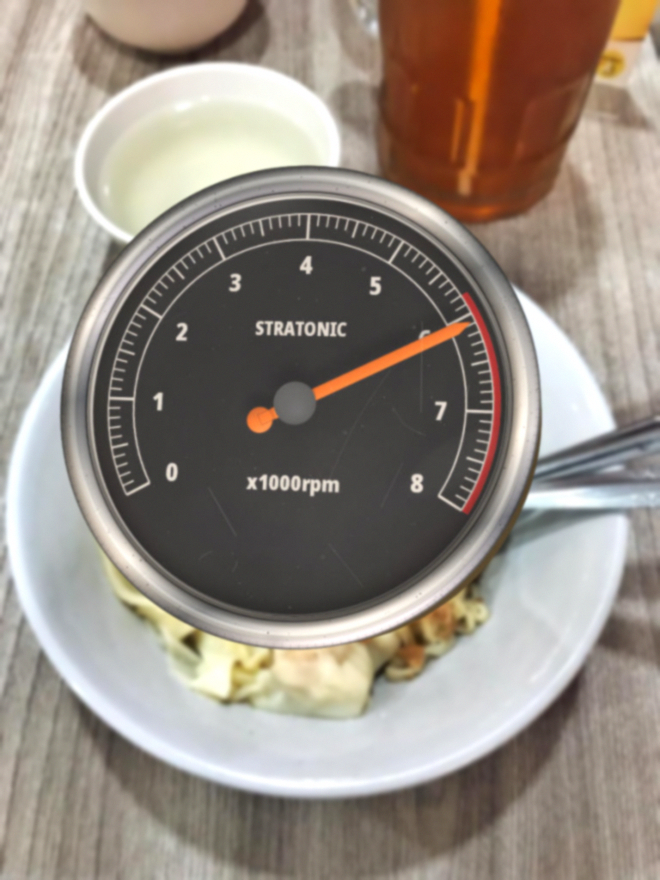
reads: **6100** rpm
